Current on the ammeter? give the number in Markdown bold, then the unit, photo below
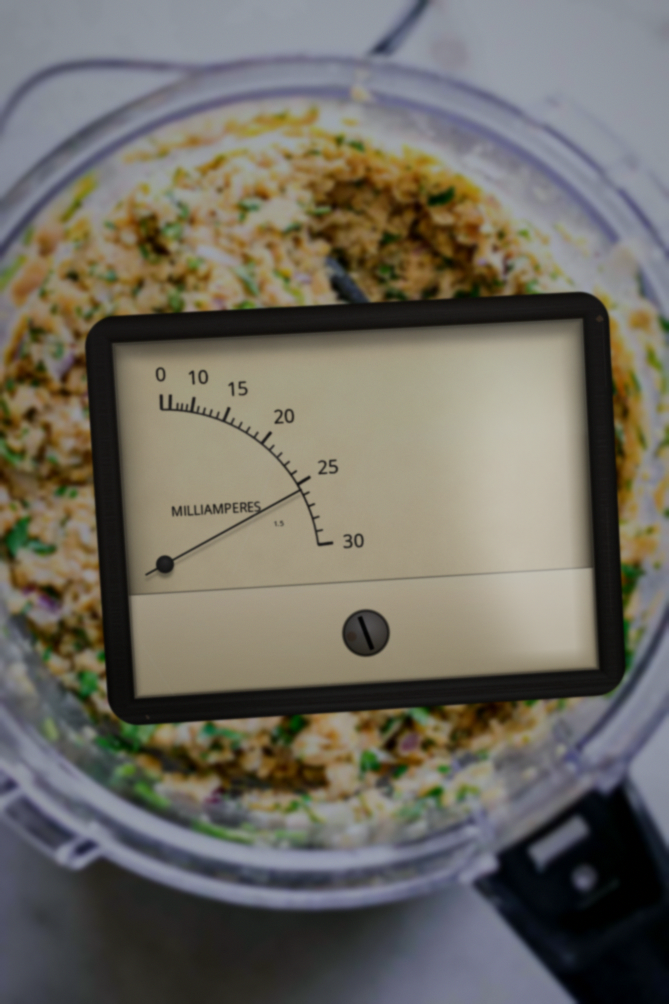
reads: **25.5** mA
